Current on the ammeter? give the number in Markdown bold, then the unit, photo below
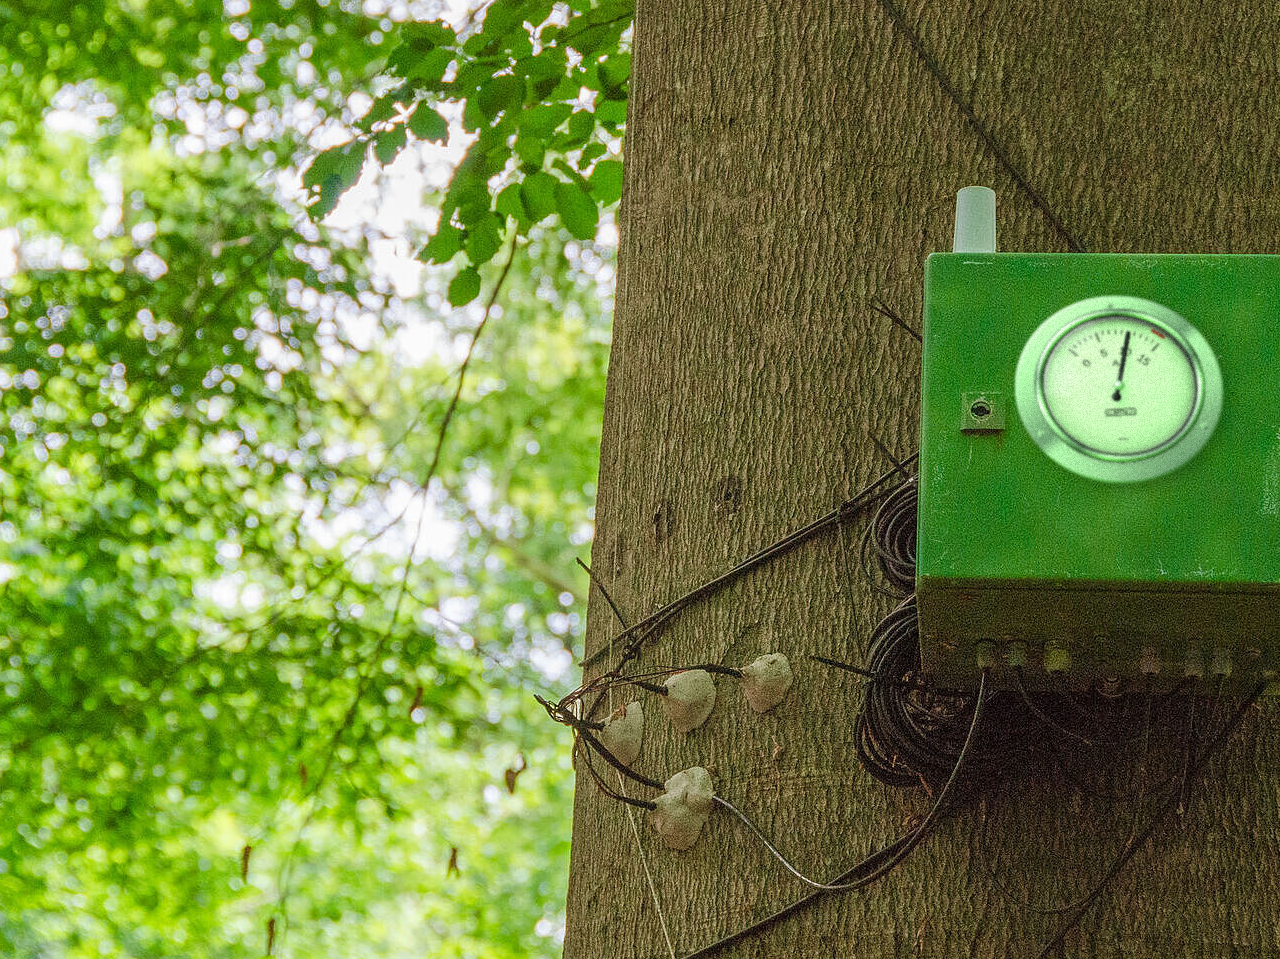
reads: **10** A
